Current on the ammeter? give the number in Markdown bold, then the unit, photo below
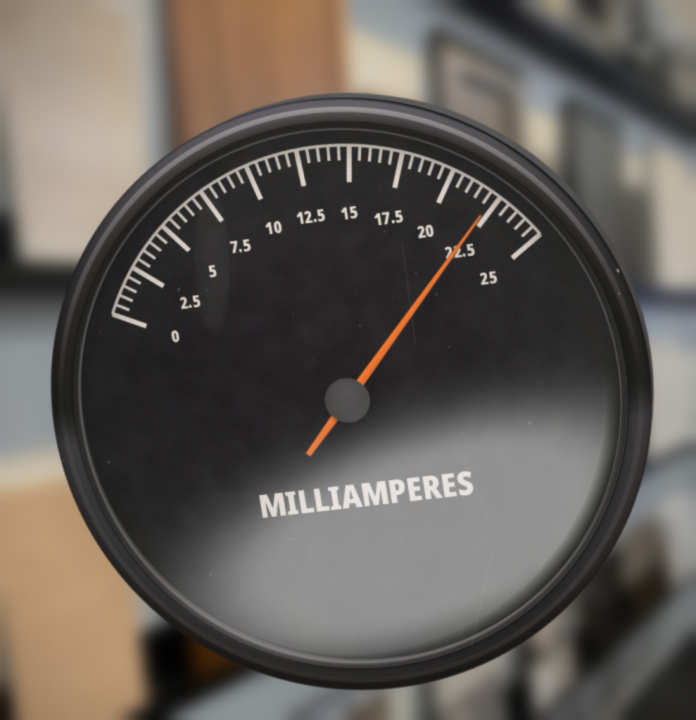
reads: **22.25** mA
